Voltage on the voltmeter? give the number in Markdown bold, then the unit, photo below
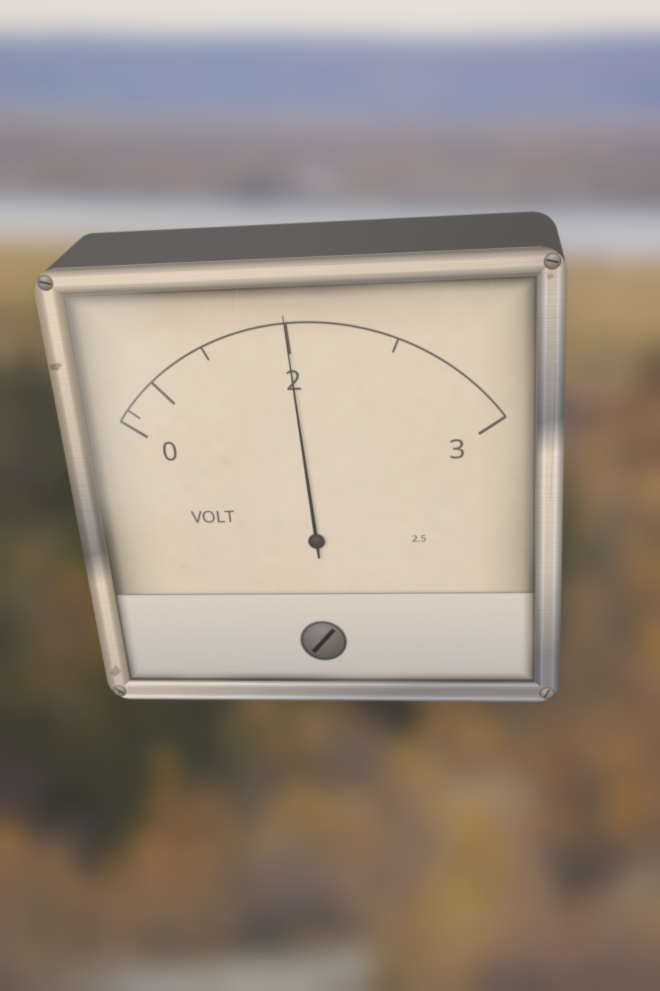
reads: **2** V
